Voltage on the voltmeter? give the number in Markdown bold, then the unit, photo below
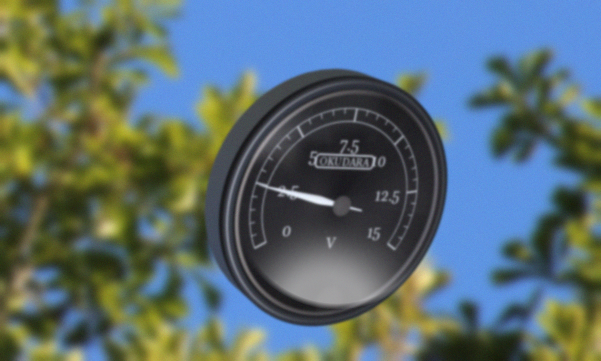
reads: **2.5** V
